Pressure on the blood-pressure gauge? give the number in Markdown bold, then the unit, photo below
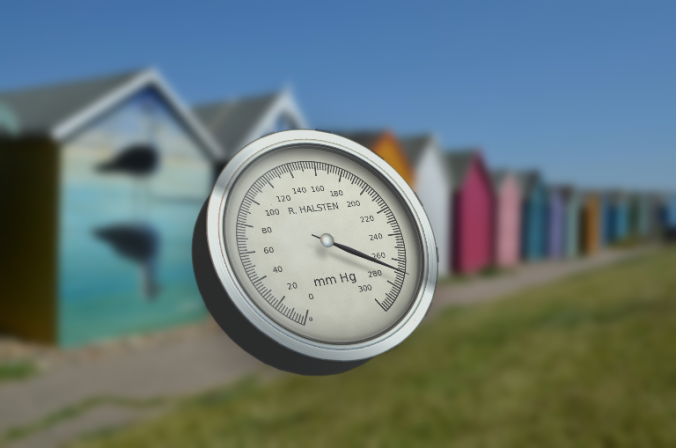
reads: **270** mmHg
